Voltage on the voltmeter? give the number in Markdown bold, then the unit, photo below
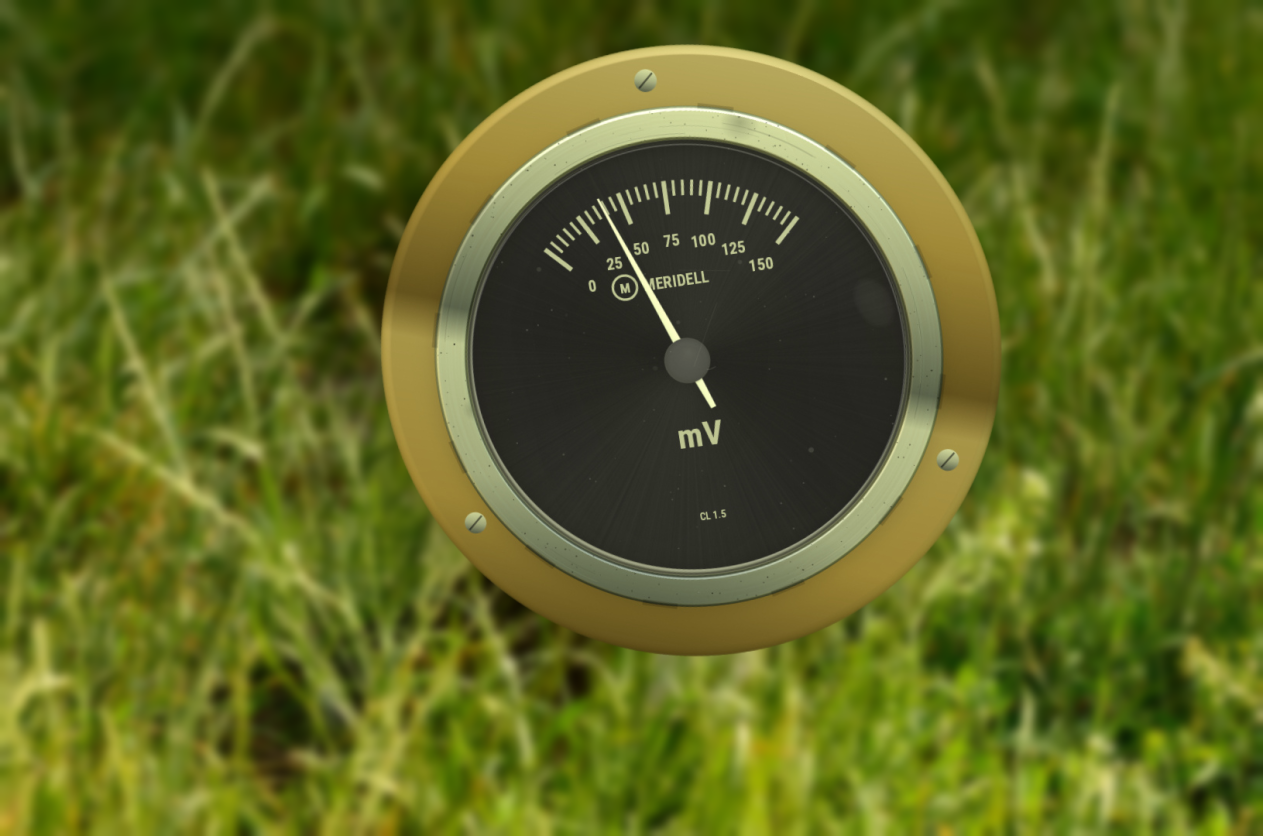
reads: **40** mV
